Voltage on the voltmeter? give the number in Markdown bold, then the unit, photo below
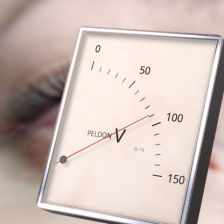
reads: **90** V
